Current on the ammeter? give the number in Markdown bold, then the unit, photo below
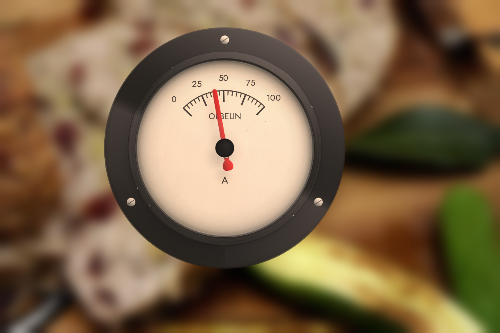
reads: **40** A
